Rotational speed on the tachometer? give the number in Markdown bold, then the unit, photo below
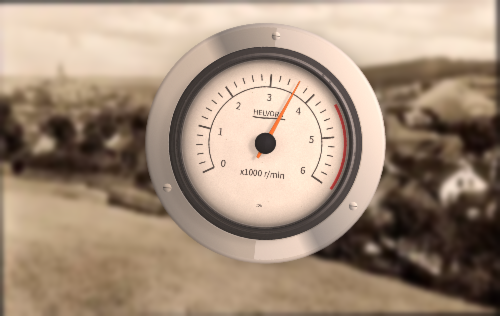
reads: **3600** rpm
